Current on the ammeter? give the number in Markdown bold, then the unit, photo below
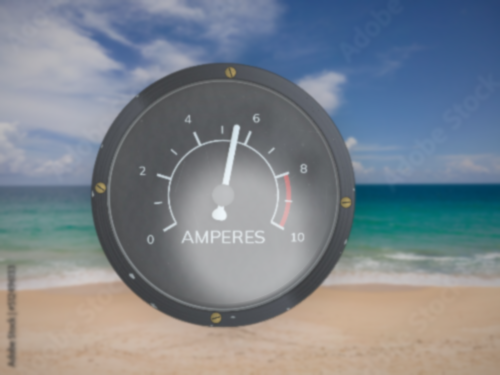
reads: **5.5** A
